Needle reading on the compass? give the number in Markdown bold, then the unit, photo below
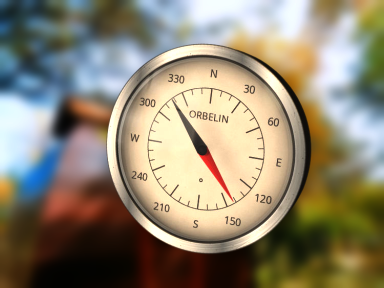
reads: **140** °
